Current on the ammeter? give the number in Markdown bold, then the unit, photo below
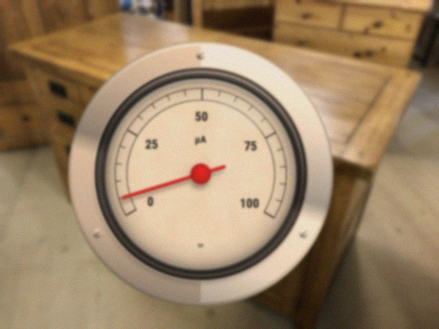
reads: **5** µA
